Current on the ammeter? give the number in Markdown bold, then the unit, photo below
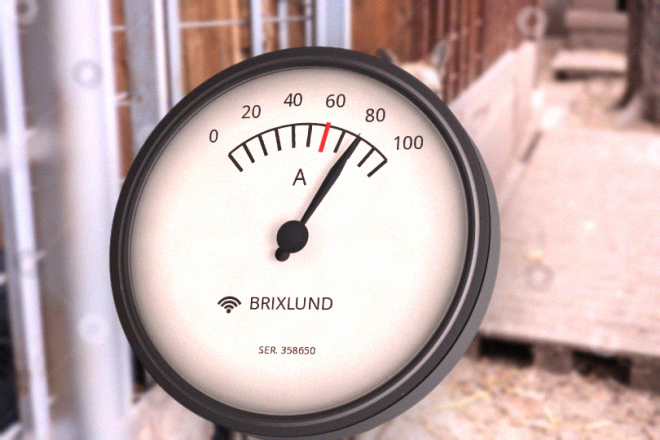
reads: **80** A
